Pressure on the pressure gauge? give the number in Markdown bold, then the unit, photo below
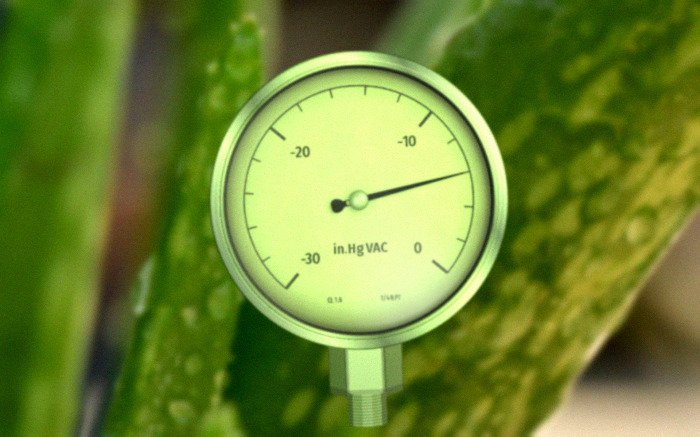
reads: **-6** inHg
